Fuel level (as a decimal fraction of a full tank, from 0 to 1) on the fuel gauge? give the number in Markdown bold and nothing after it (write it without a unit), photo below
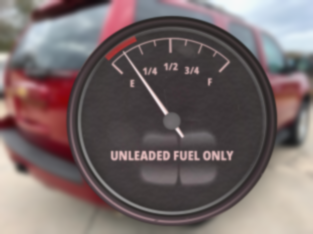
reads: **0.125**
